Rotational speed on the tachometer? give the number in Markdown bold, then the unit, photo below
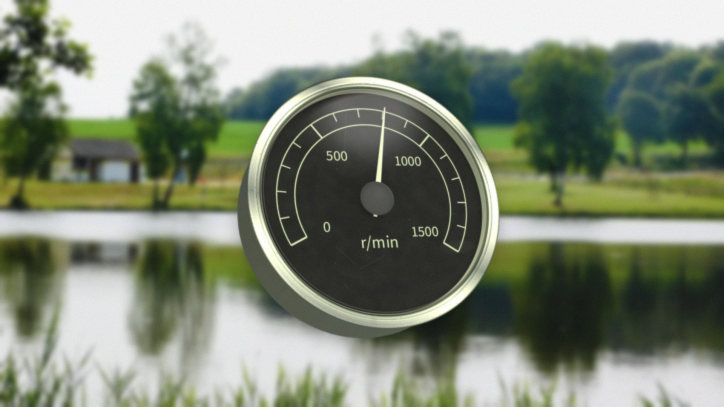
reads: **800** rpm
